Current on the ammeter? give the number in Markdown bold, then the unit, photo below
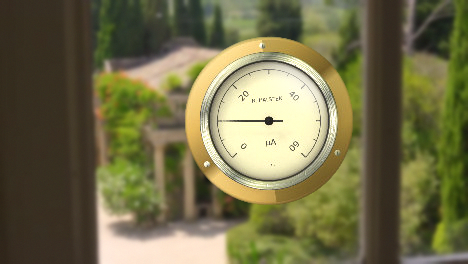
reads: **10** µA
